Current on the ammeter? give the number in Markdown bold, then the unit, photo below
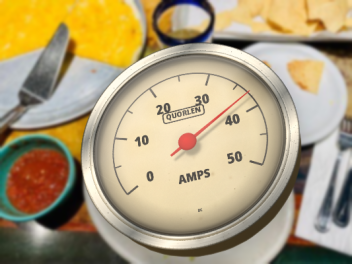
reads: **37.5** A
